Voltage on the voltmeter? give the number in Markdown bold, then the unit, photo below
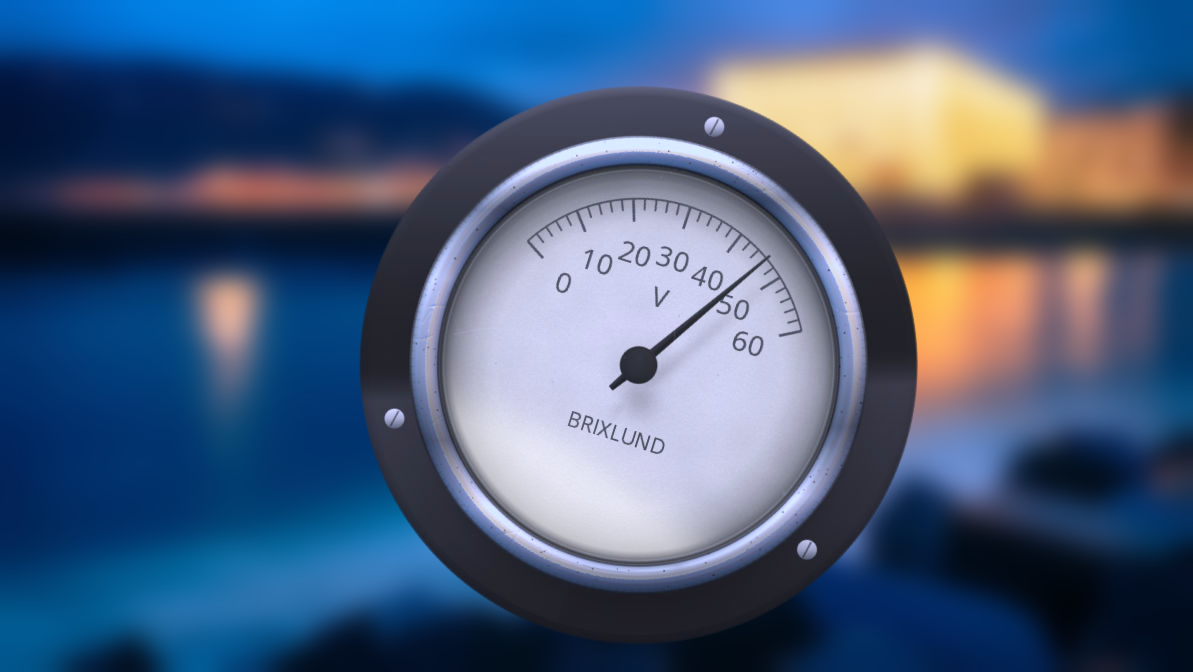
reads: **46** V
